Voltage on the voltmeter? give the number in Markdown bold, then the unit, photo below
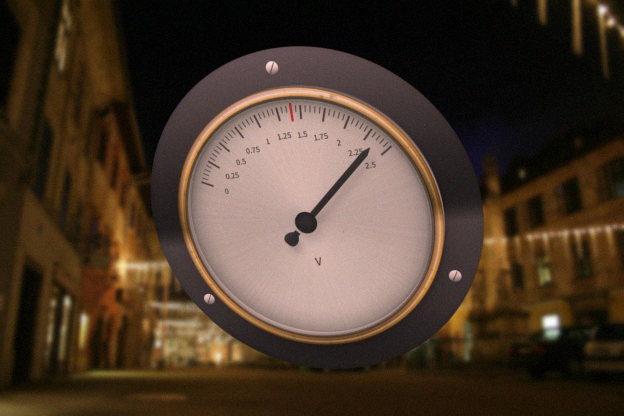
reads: **2.35** V
